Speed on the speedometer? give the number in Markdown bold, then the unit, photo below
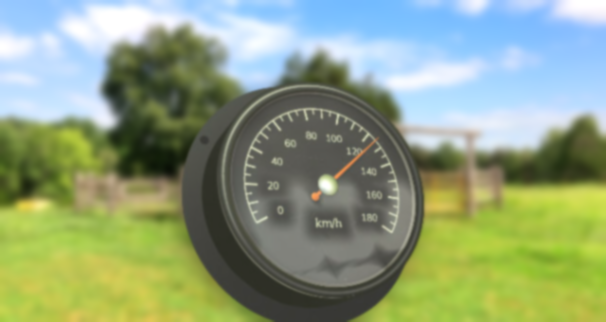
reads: **125** km/h
